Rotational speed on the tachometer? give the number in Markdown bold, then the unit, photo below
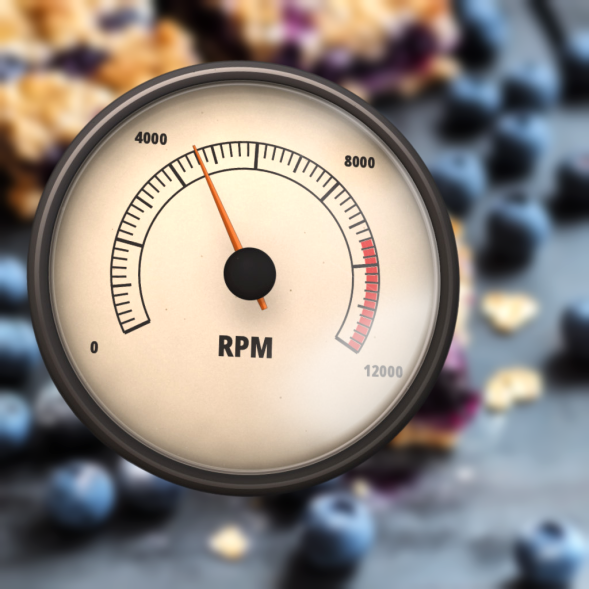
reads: **4600** rpm
